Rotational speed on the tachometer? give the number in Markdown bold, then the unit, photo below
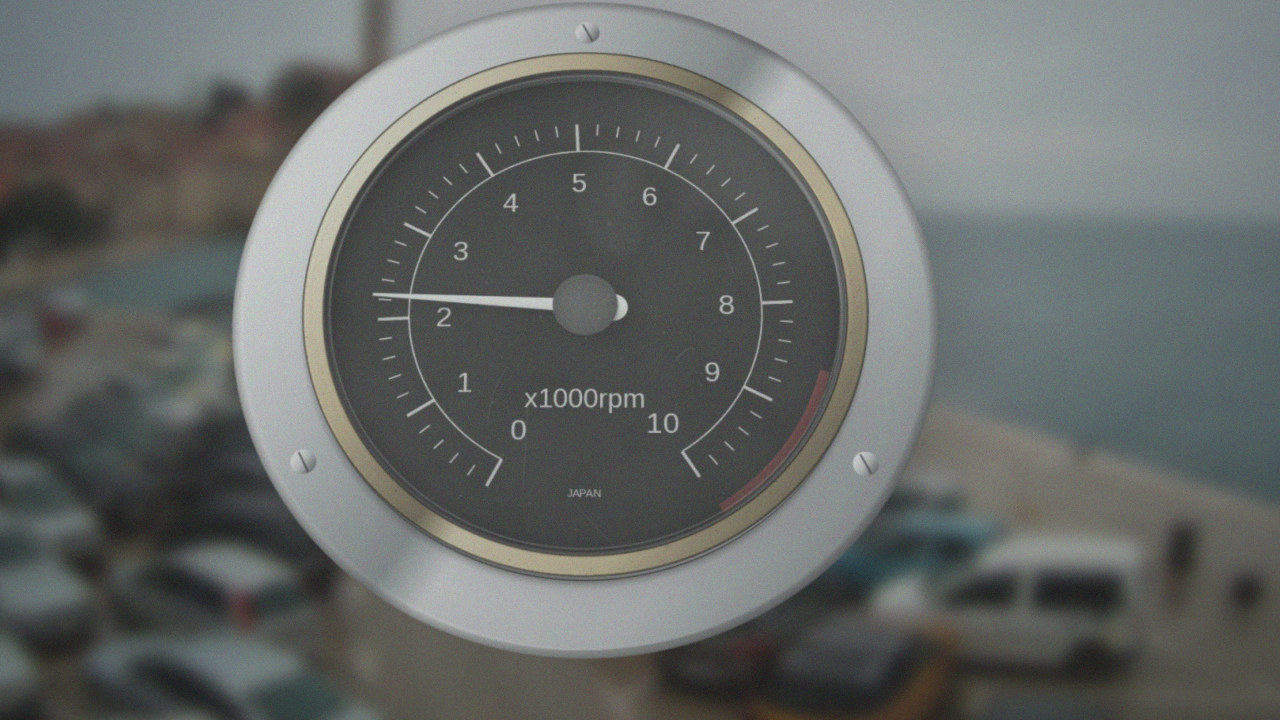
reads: **2200** rpm
